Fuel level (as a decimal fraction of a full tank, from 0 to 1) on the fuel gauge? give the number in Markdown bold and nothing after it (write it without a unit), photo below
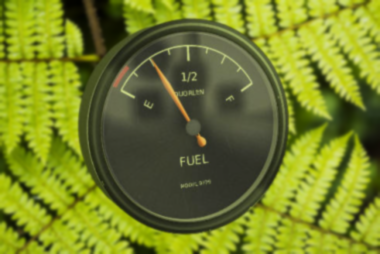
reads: **0.25**
